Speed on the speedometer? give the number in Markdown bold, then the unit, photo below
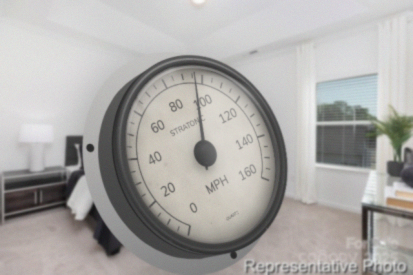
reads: **95** mph
